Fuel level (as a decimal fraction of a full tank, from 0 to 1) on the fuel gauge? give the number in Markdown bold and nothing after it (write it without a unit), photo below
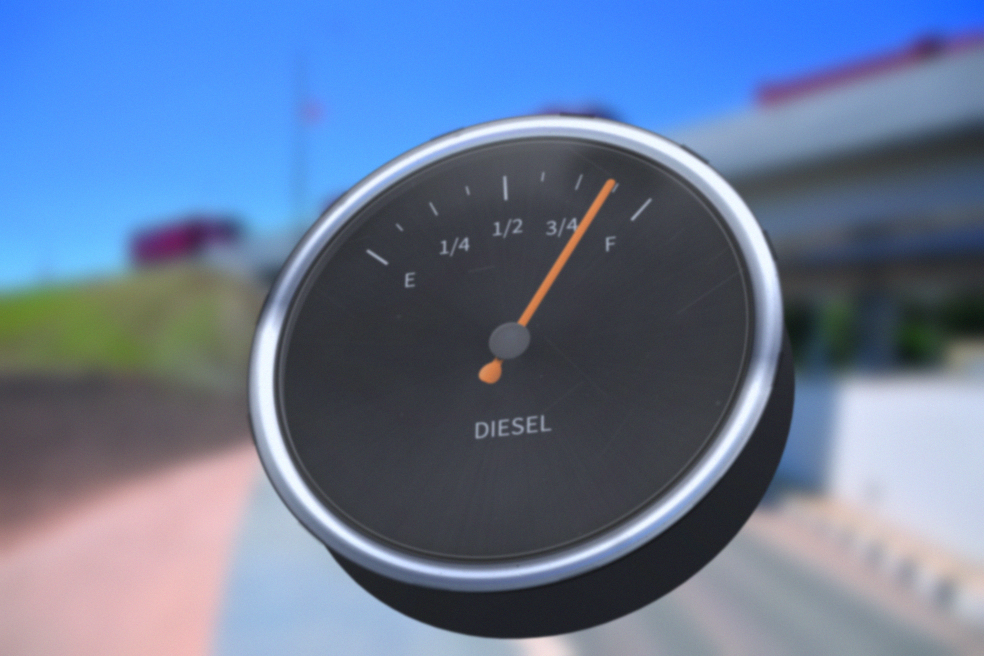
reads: **0.875**
